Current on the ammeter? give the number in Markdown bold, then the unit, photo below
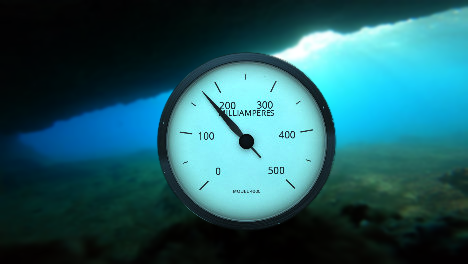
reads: **175** mA
